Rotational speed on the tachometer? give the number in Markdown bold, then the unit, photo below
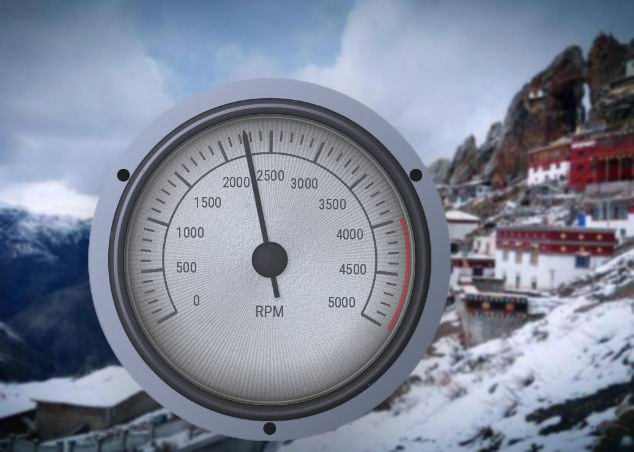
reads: **2250** rpm
